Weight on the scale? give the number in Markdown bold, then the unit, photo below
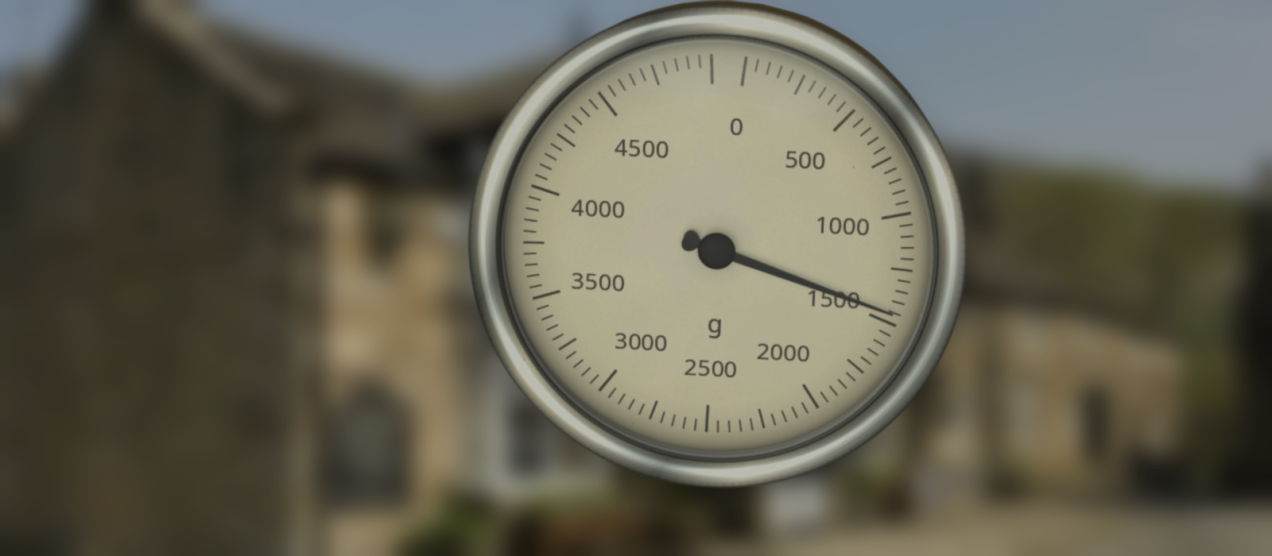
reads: **1450** g
